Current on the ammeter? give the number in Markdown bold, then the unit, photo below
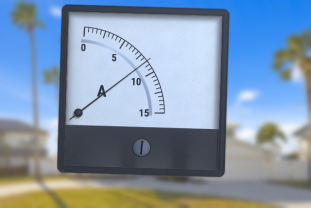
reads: **8.5** A
